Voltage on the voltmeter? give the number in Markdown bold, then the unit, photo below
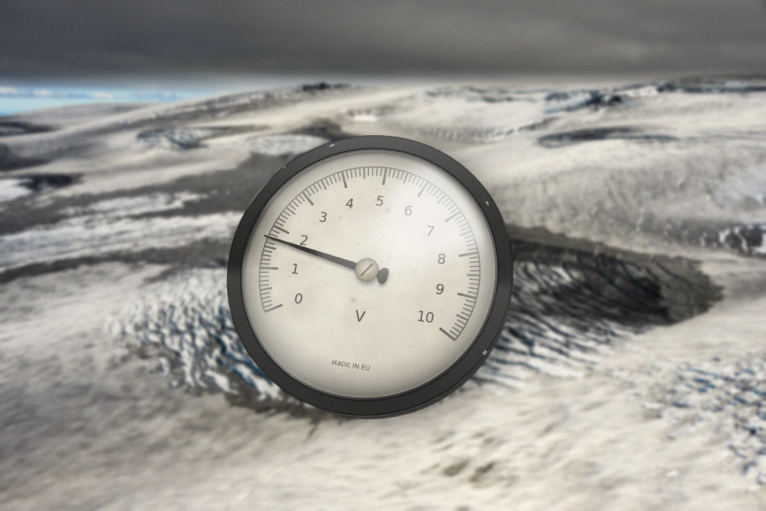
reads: **1.7** V
